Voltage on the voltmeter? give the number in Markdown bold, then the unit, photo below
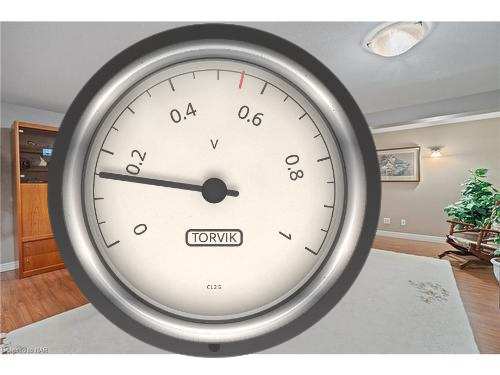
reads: **0.15** V
